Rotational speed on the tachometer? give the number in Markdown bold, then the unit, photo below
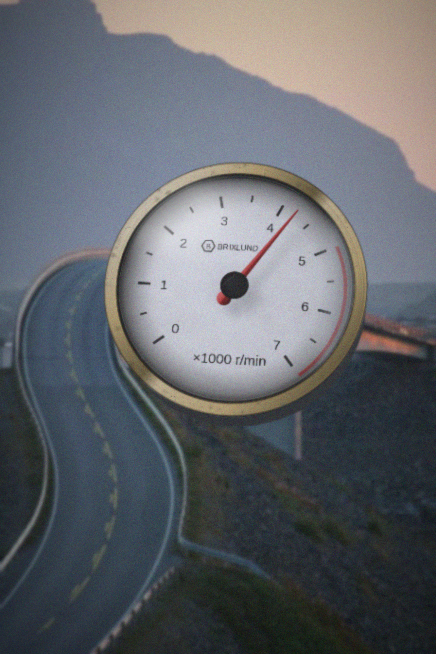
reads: **4250** rpm
